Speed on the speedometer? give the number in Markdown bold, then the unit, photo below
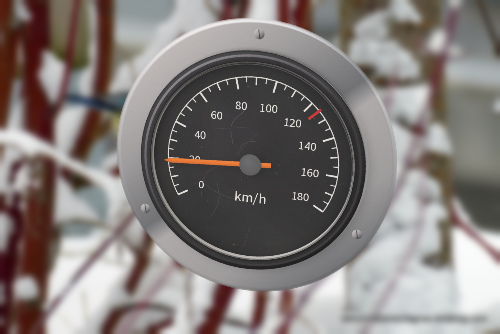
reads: **20** km/h
